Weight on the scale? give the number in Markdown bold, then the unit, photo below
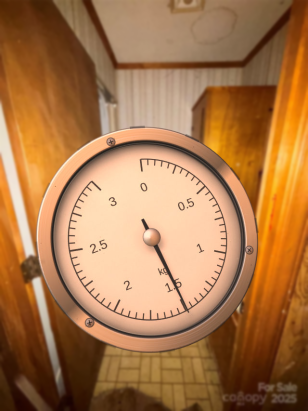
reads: **1.5** kg
